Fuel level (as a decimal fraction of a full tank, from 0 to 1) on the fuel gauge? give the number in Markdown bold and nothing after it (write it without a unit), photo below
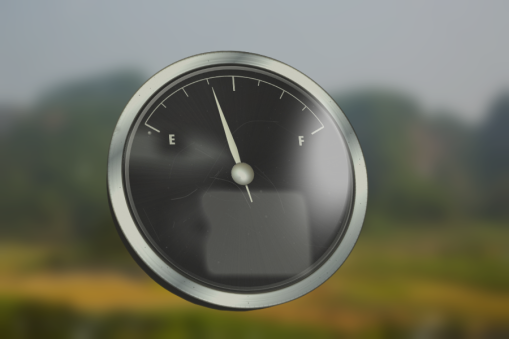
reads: **0.375**
